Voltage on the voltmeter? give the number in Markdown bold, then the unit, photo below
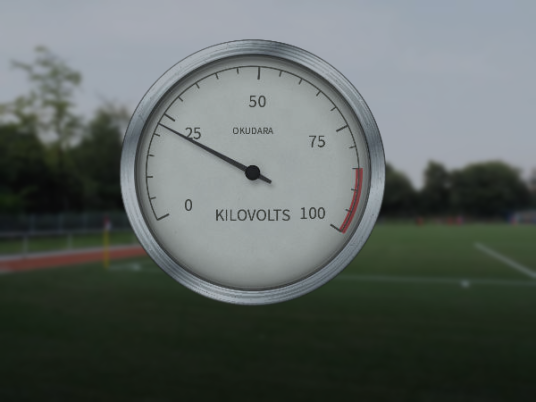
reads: **22.5** kV
